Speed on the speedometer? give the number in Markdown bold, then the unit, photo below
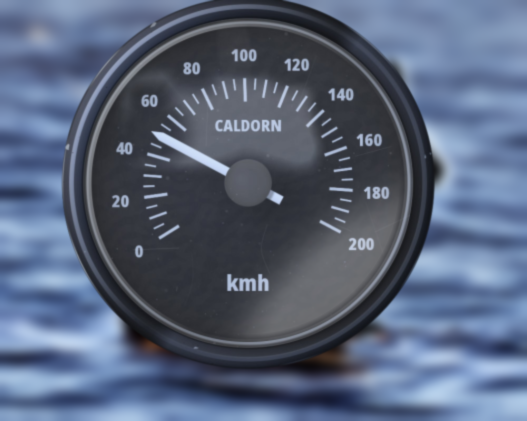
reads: **50** km/h
